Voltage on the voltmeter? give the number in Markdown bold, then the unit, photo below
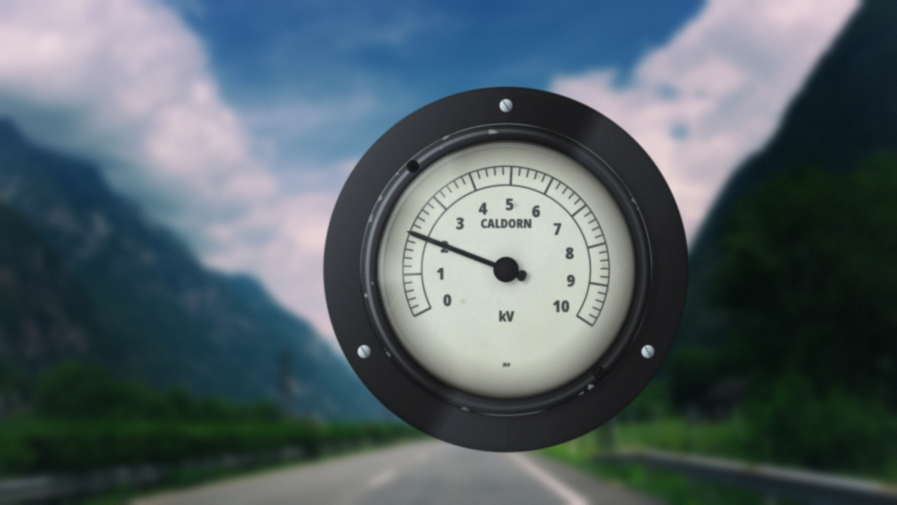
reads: **2** kV
